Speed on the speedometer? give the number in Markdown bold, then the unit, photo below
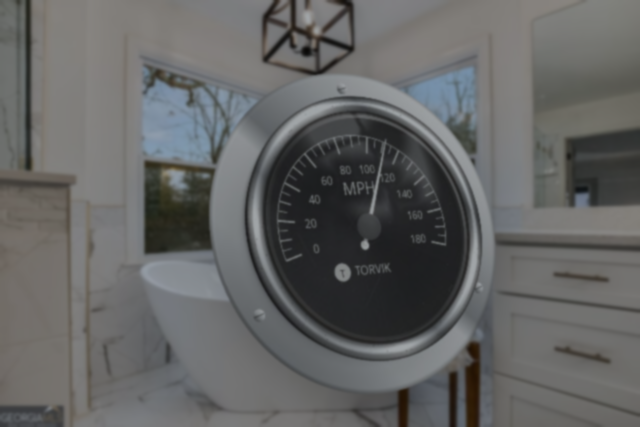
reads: **110** mph
